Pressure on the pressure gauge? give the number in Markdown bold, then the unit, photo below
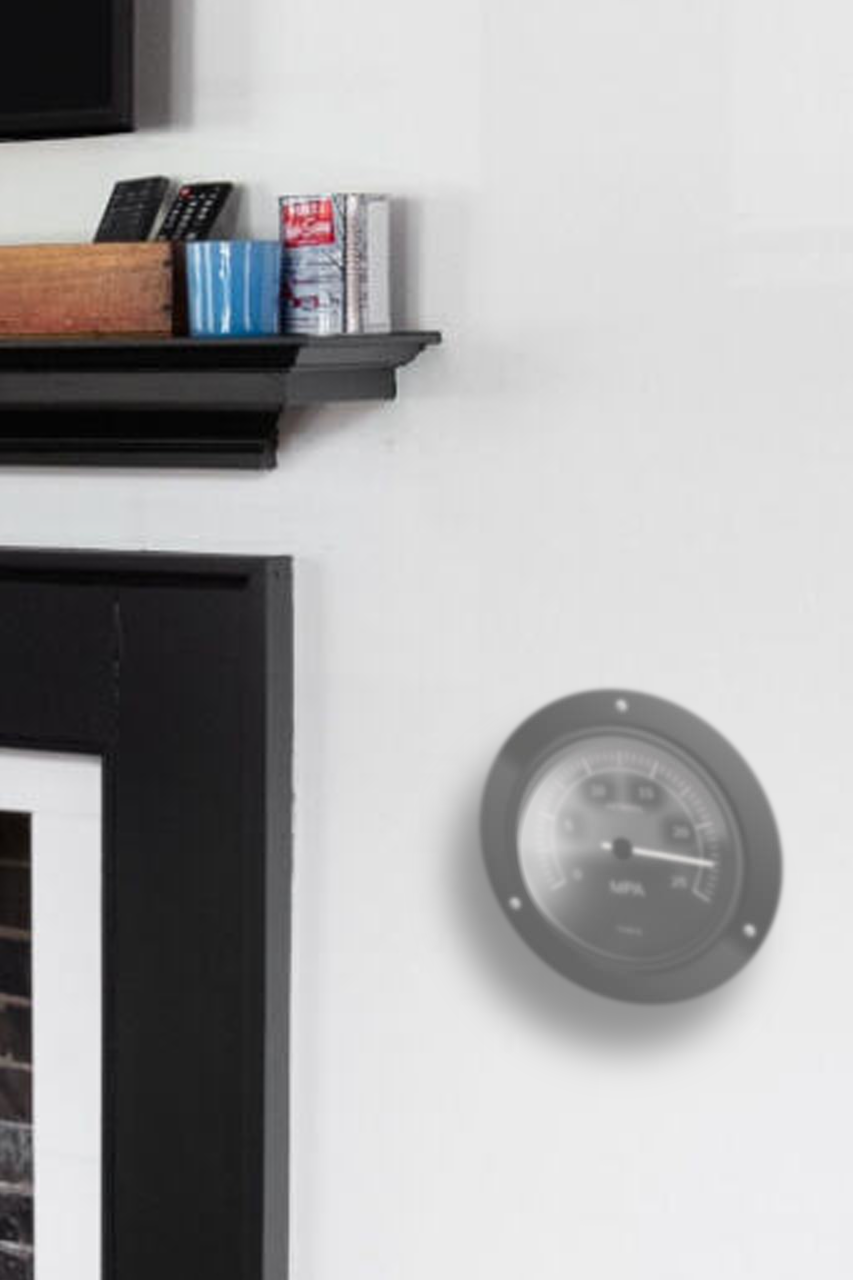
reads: **22.5** MPa
